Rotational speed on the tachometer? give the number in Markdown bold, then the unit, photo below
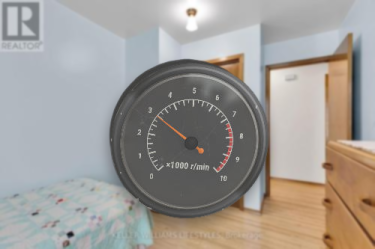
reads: **3000** rpm
